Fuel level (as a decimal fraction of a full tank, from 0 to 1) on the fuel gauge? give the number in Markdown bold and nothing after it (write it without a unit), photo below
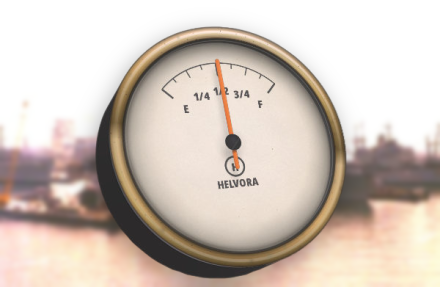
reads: **0.5**
